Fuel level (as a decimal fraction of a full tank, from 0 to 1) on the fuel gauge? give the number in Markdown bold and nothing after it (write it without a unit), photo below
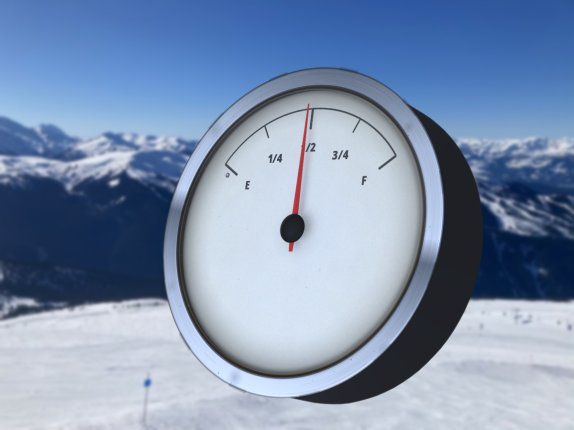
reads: **0.5**
